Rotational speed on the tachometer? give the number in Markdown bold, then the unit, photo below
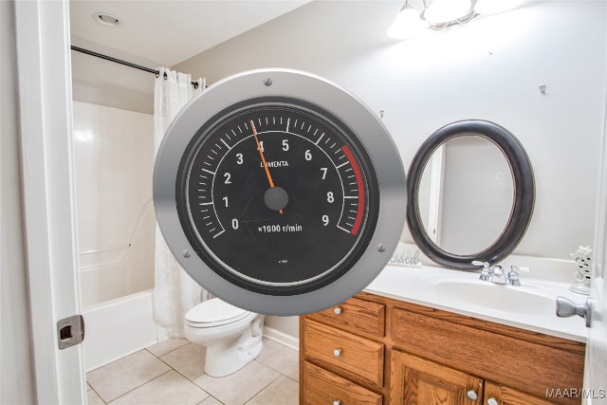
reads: **4000** rpm
